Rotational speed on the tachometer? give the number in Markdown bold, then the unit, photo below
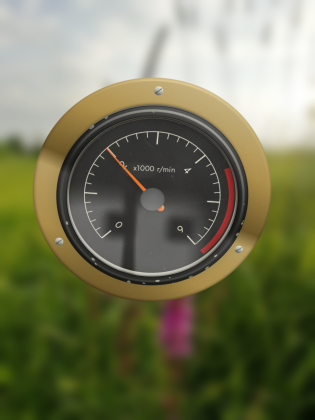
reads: **2000** rpm
